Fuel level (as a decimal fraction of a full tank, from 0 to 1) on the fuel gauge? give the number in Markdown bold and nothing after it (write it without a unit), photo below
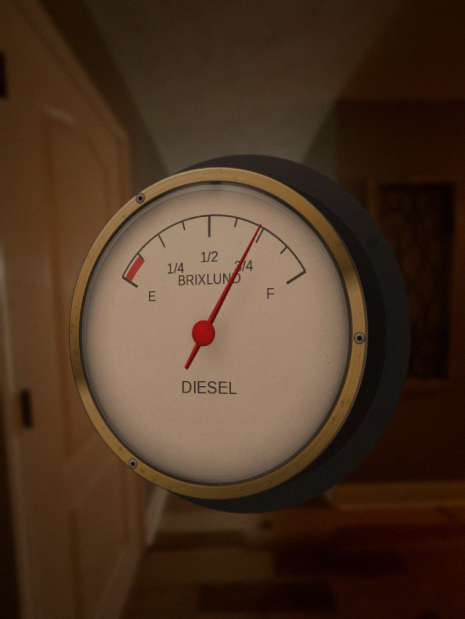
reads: **0.75**
